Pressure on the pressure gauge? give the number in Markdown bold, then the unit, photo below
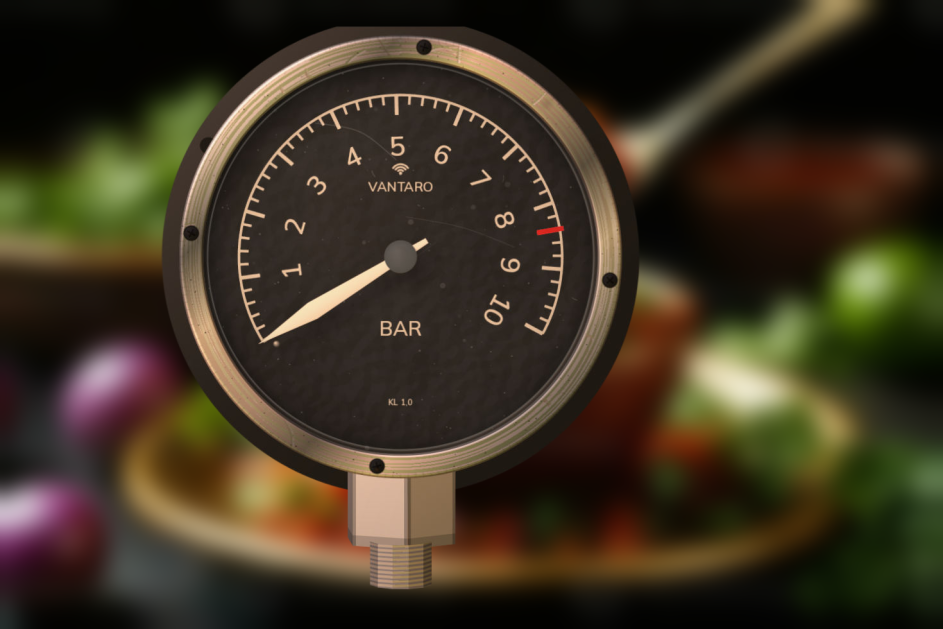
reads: **0** bar
